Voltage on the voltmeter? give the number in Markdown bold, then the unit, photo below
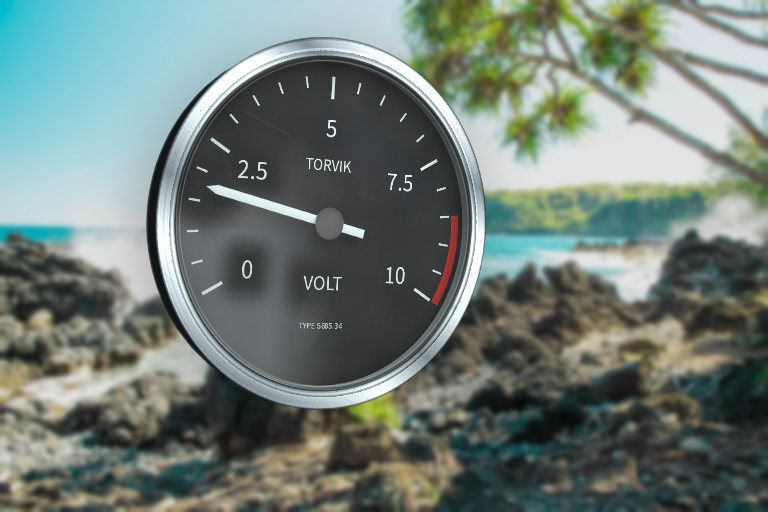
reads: **1.75** V
